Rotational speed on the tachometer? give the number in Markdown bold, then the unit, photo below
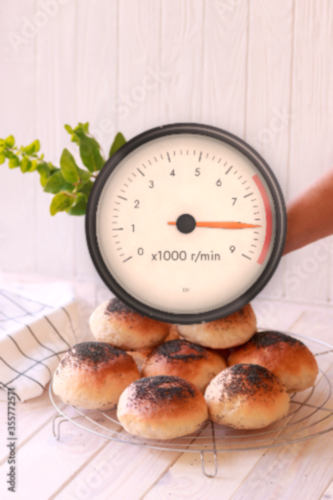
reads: **8000** rpm
